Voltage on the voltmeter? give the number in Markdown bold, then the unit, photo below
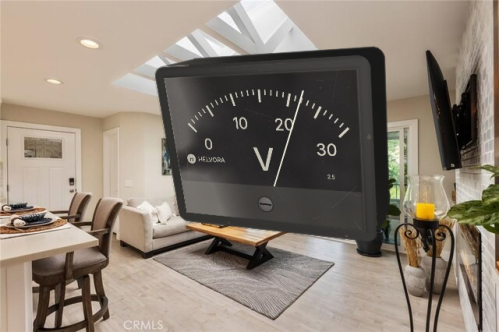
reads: **22** V
